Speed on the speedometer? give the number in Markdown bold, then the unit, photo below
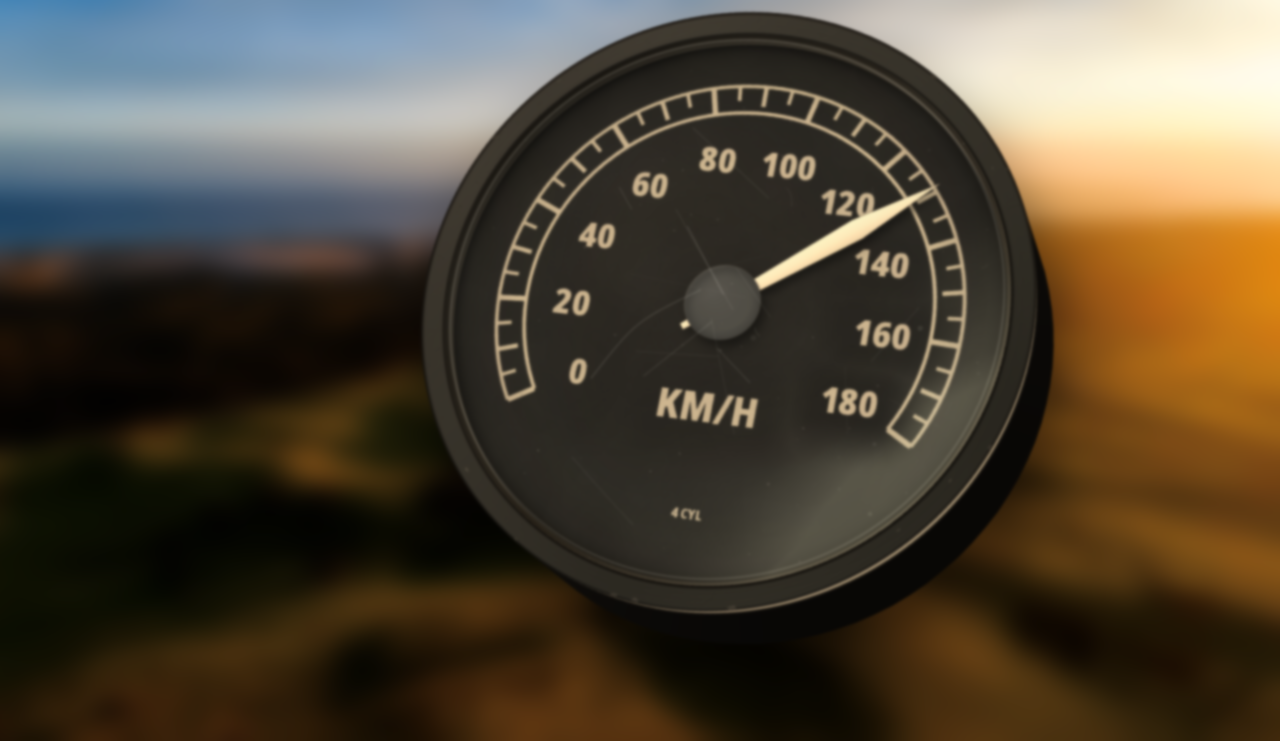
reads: **130** km/h
